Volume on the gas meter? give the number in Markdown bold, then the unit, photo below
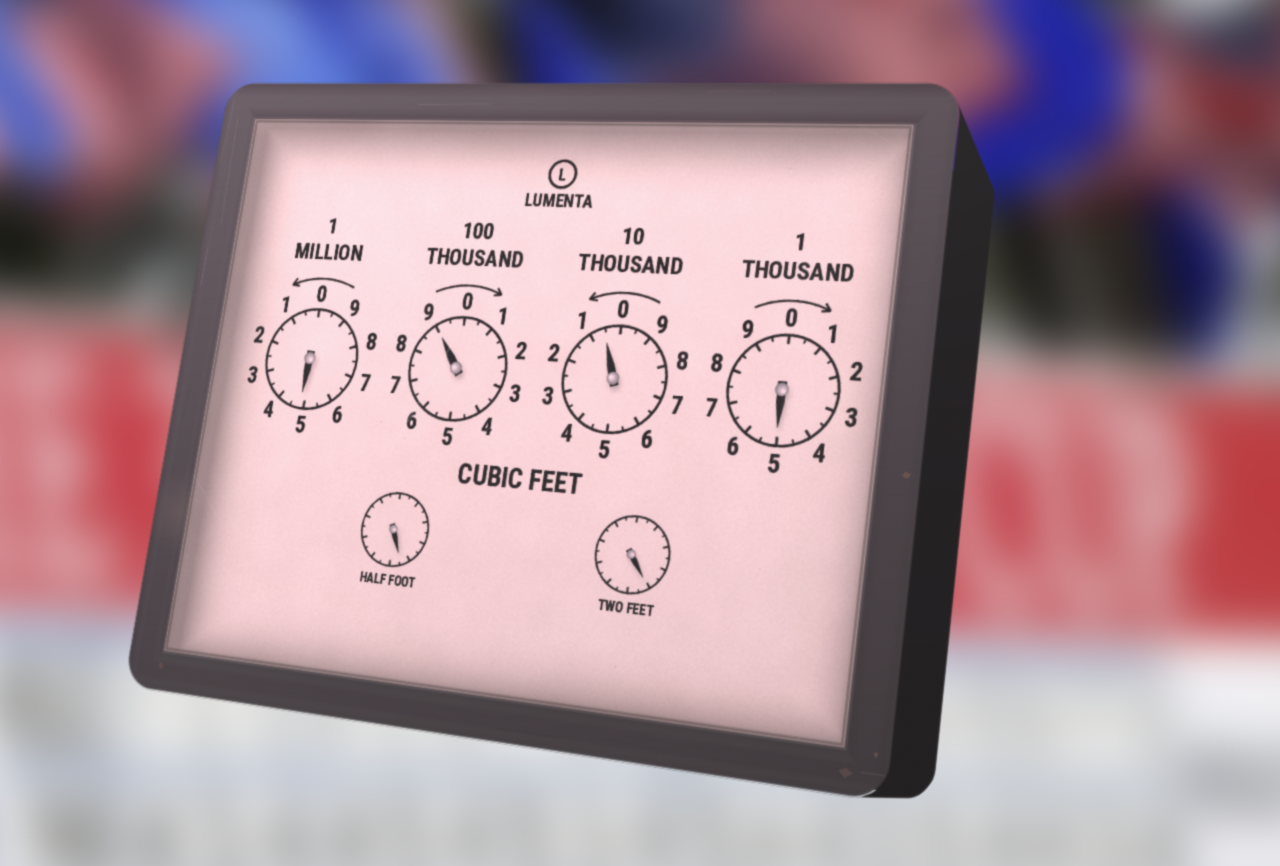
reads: **490500** ft³
